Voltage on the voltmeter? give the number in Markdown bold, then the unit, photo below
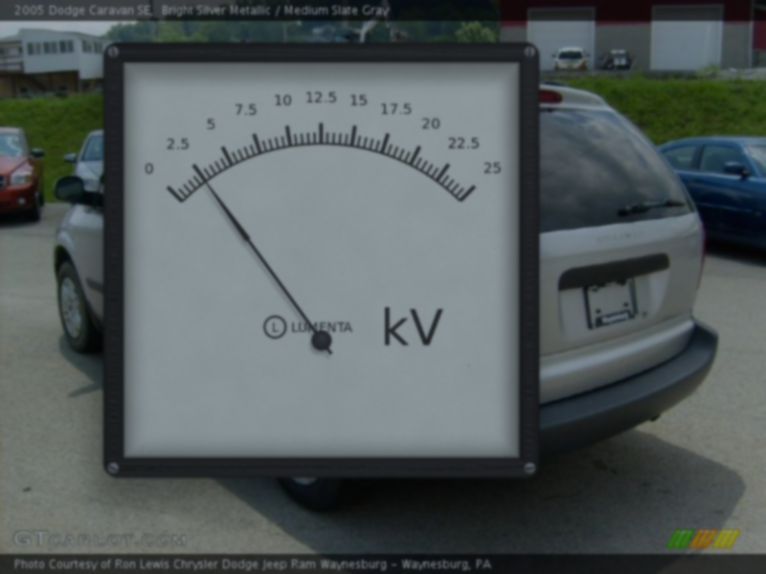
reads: **2.5** kV
